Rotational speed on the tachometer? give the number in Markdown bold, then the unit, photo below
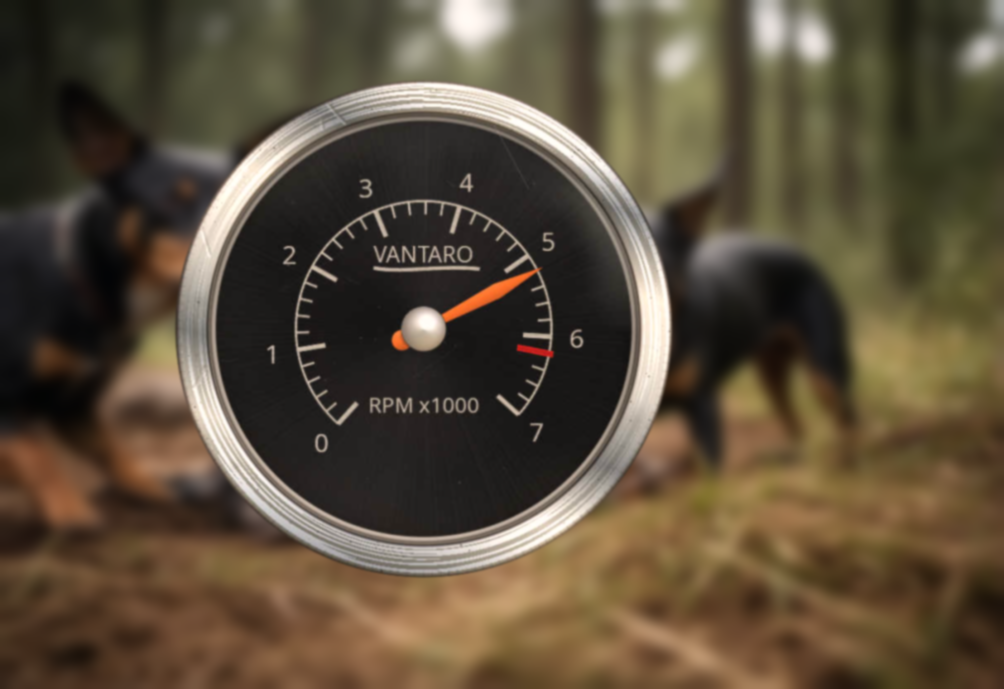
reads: **5200** rpm
